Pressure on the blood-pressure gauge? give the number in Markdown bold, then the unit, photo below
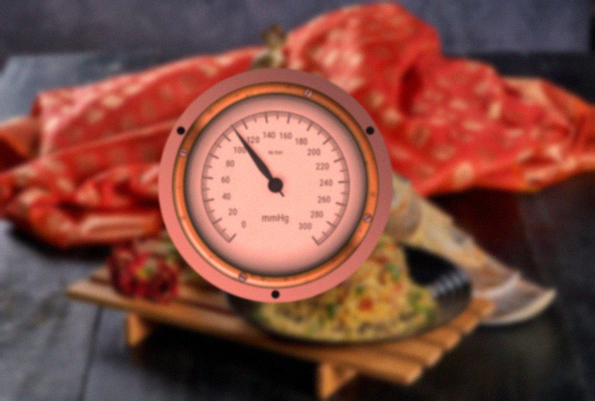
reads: **110** mmHg
